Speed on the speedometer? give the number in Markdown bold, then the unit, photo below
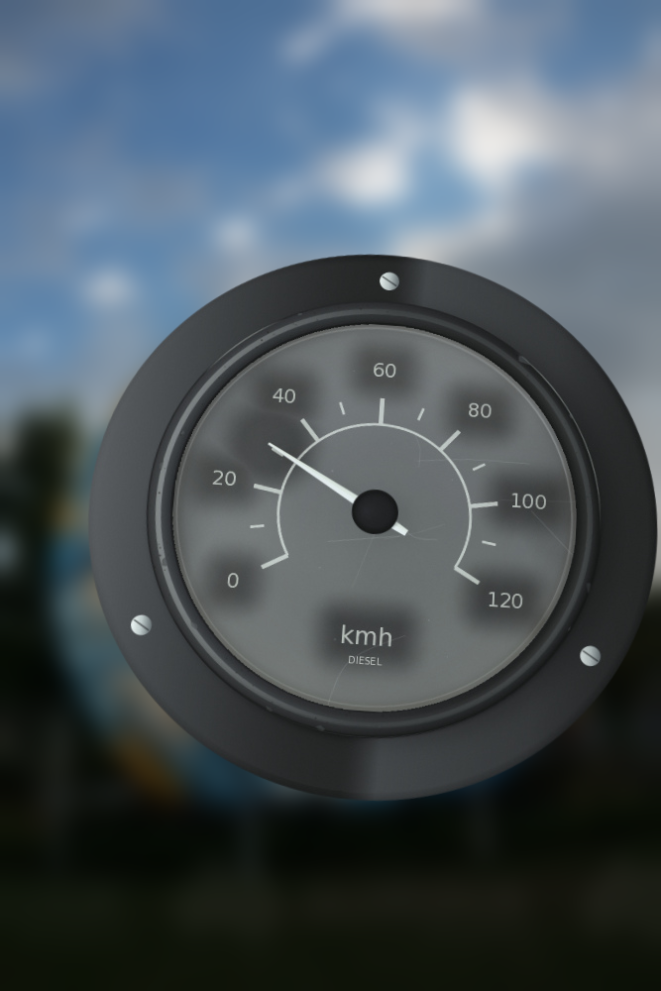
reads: **30** km/h
